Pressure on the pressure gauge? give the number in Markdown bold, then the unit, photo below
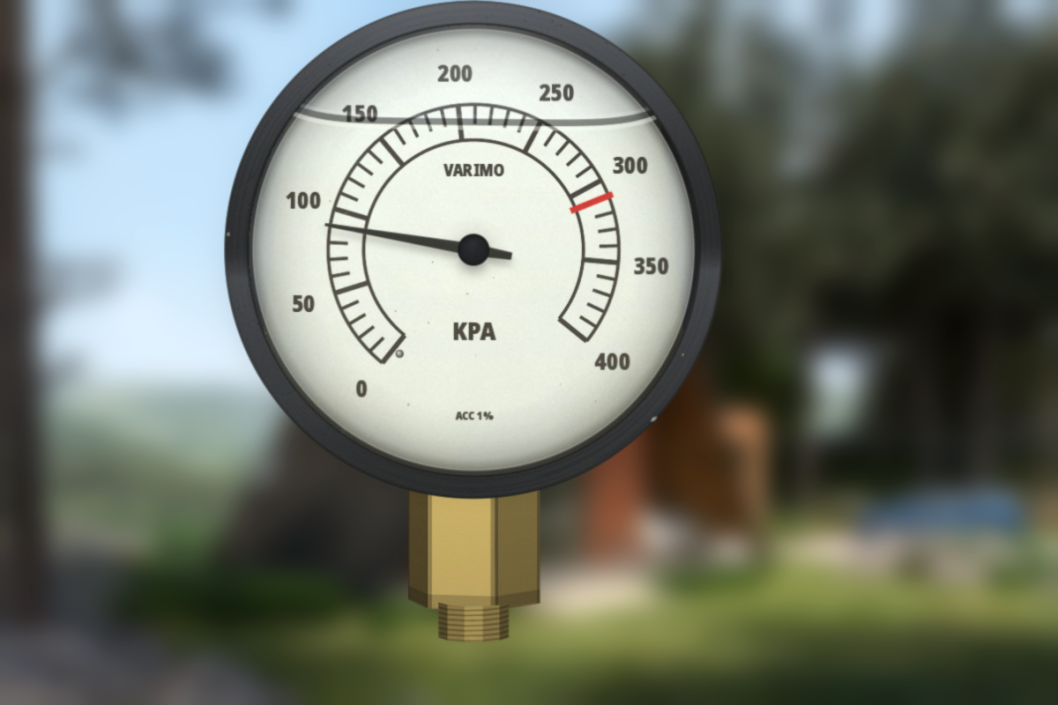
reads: **90** kPa
